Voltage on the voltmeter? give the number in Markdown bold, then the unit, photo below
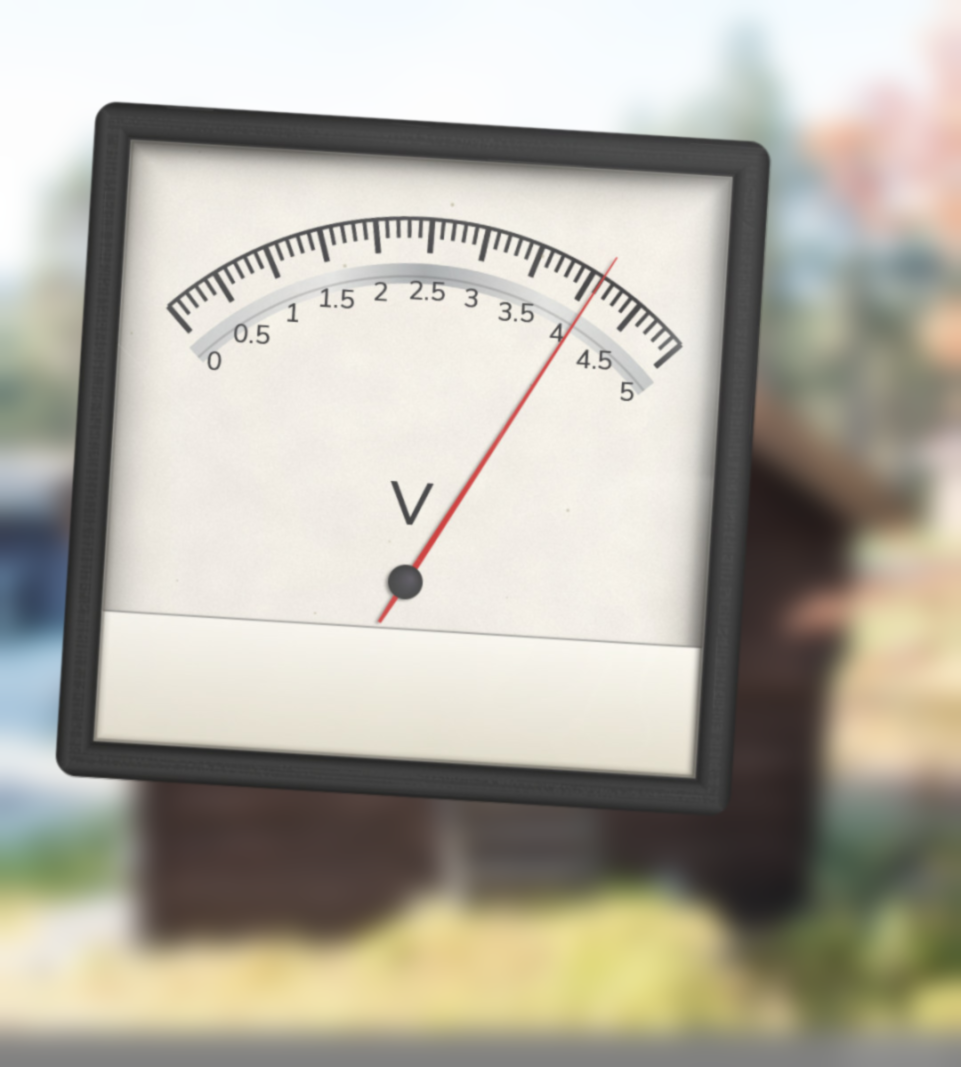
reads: **4.1** V
